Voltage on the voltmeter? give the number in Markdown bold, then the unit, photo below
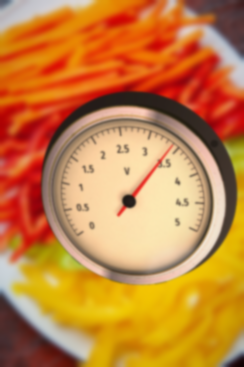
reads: **3.4** V
